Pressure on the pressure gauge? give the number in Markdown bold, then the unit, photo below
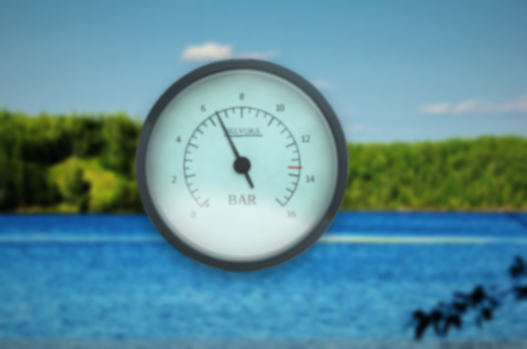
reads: **6.5** bar
